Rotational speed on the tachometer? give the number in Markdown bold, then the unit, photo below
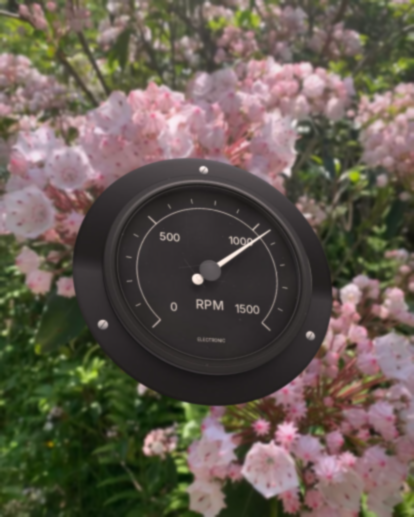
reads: **1050** rpm
